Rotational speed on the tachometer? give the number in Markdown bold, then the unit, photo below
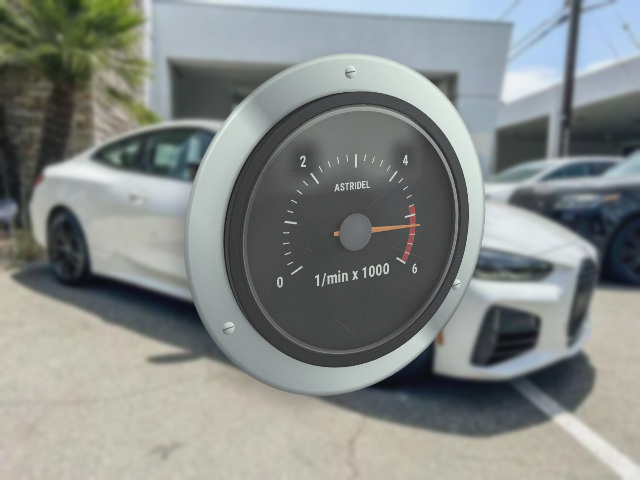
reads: **5200** rpm
